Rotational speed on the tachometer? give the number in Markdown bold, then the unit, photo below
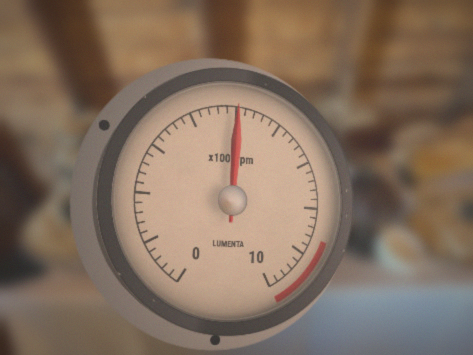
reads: **5000** rpm
